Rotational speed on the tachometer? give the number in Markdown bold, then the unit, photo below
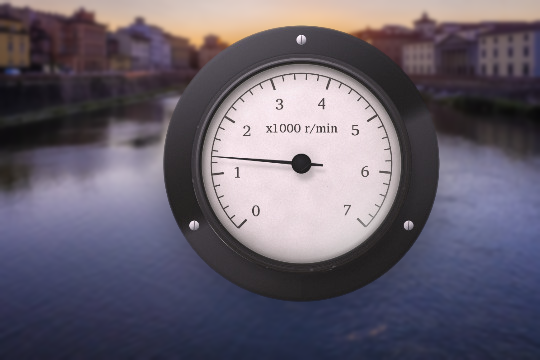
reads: **1300** rpm
